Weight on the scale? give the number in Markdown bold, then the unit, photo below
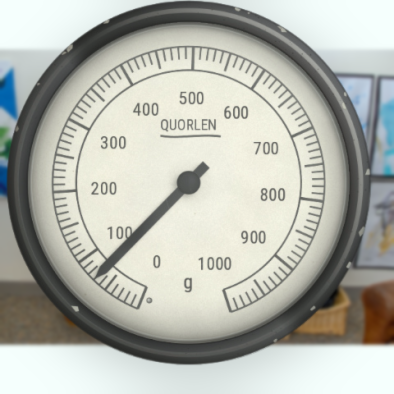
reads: **70** g
